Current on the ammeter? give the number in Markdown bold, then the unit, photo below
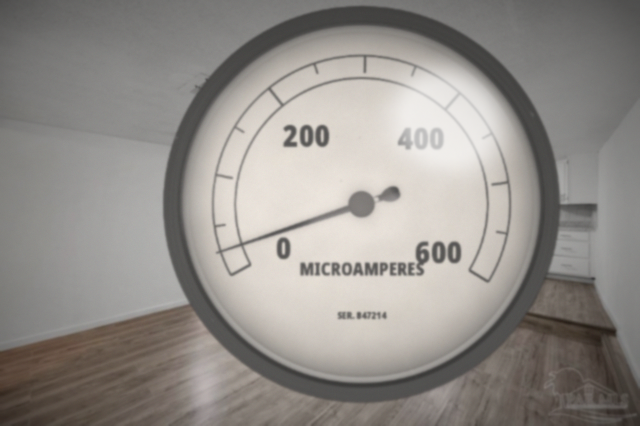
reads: **25** µA
